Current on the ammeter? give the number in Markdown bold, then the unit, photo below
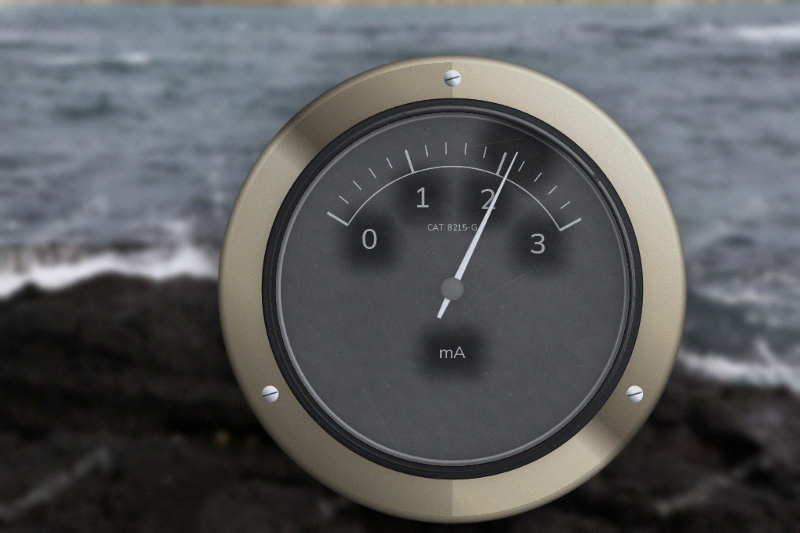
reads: **2.1** mA
